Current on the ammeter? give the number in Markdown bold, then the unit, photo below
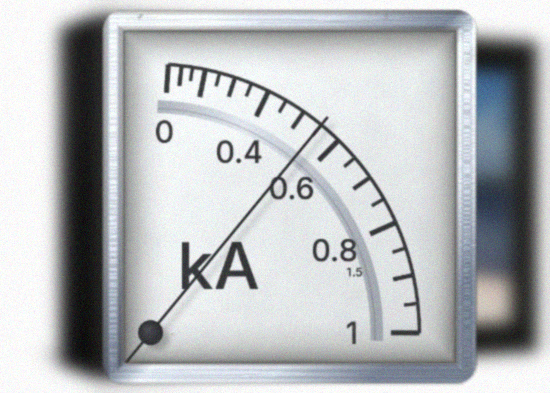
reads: **0.55** kA
